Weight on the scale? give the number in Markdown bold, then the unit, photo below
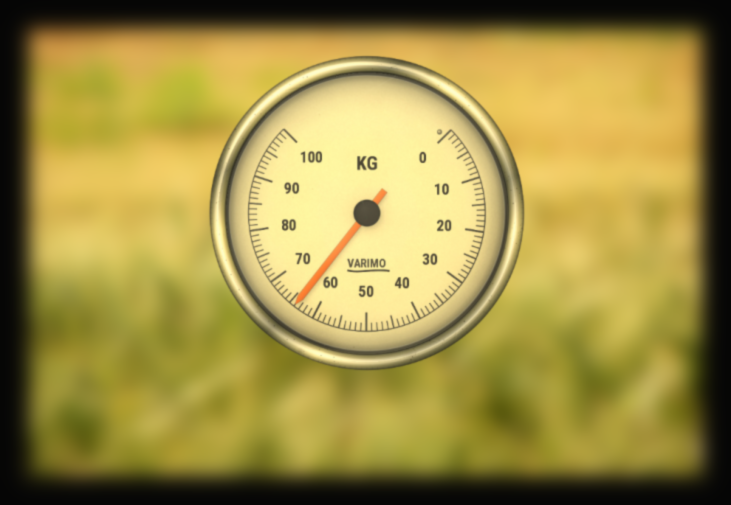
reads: **64** kg
